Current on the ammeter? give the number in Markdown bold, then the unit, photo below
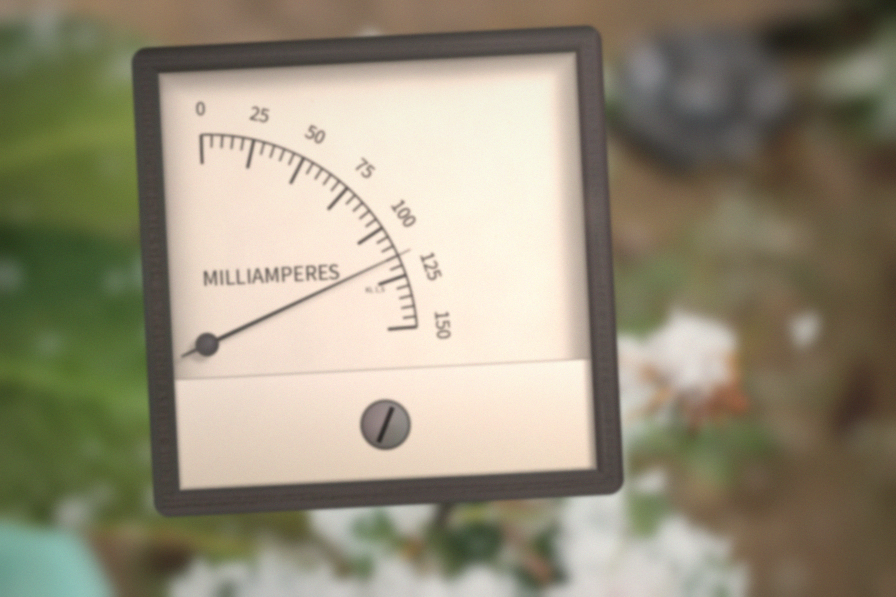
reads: **115** mA
